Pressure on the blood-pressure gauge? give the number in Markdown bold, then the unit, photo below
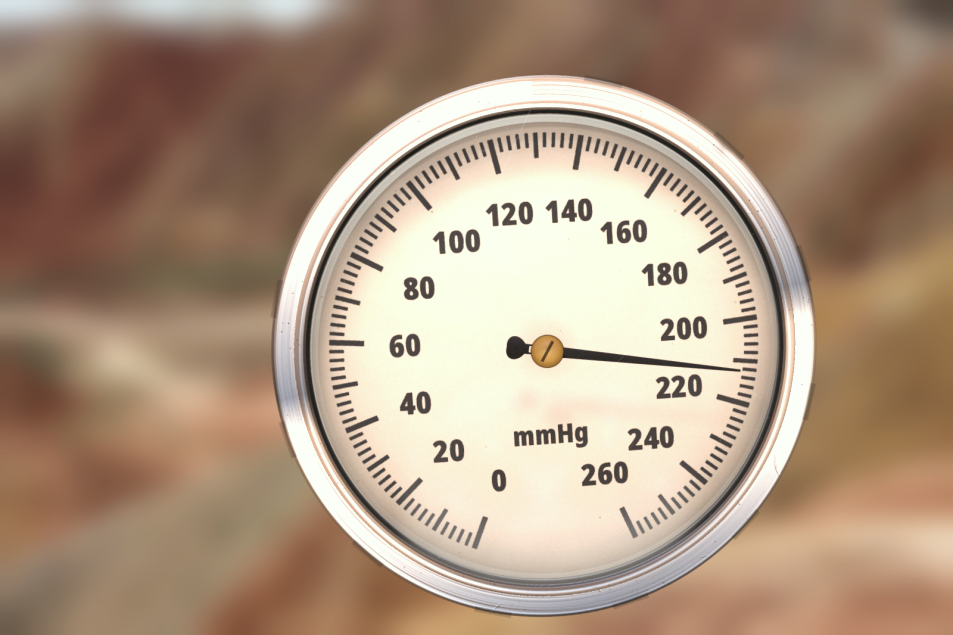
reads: **212** mmHg
